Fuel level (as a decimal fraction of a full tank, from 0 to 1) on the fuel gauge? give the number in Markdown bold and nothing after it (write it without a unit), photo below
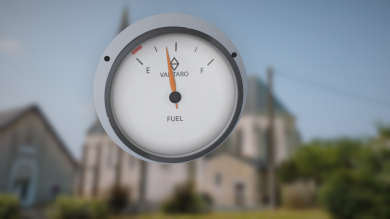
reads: **0.375**
